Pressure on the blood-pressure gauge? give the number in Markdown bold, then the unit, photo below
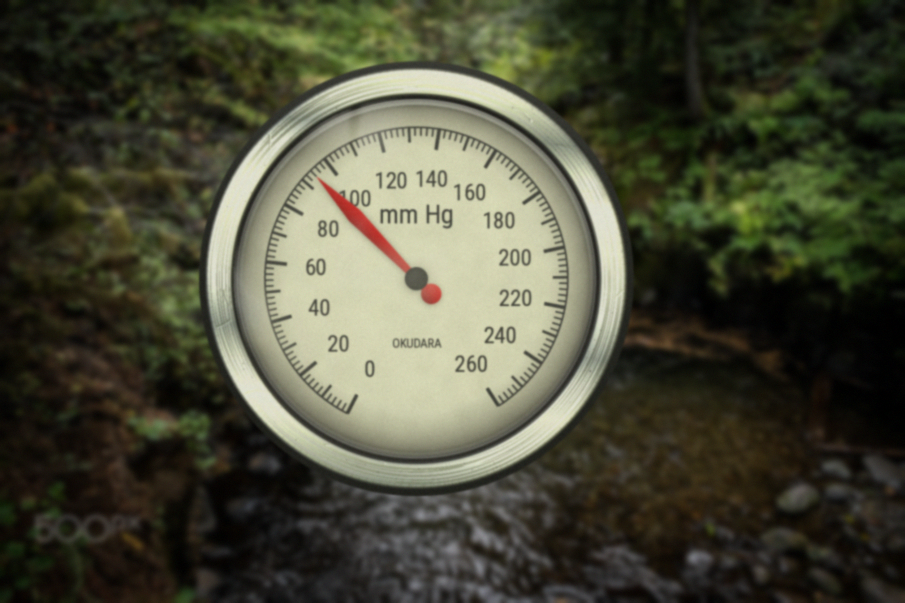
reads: **94** mmHg
